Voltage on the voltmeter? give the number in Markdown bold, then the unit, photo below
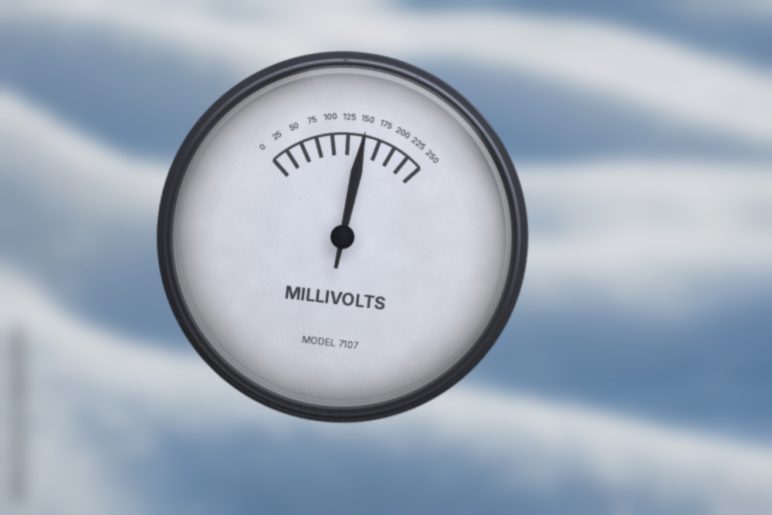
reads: **150** mV
